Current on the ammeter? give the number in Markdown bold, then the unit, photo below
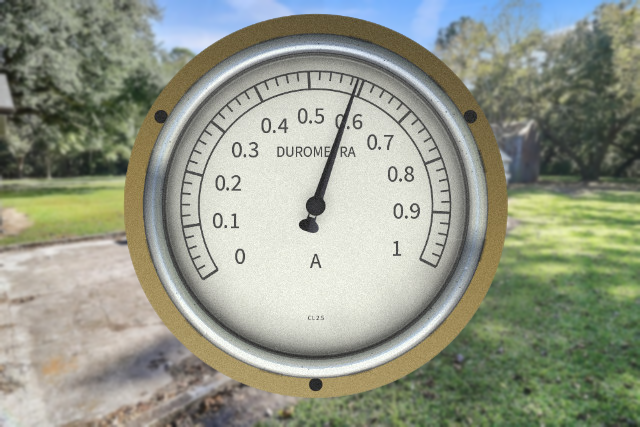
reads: **0.59** A
